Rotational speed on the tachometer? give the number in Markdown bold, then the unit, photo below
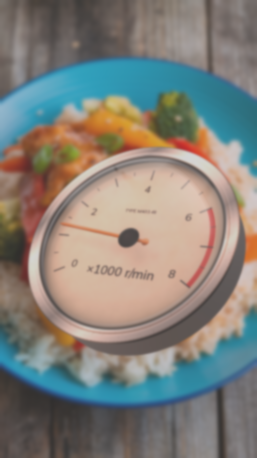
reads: **1250** rpm
